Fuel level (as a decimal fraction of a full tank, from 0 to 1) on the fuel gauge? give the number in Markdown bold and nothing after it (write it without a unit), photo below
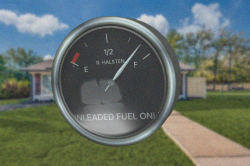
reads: **0.875**
